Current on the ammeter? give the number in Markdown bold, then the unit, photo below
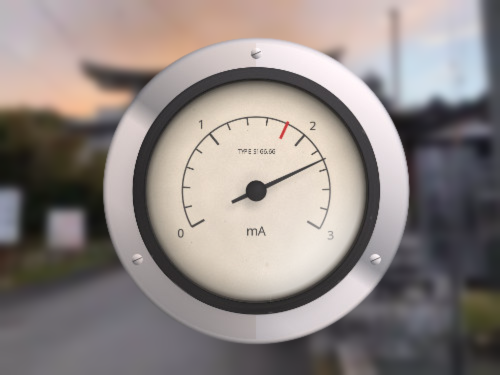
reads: **2.3** mA
